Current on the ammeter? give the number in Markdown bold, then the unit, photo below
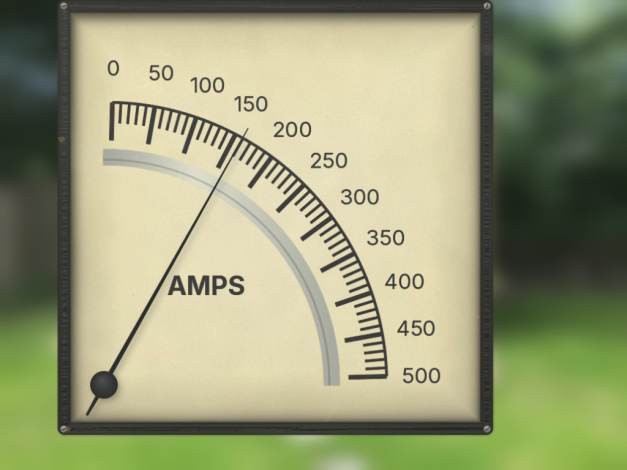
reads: **160** A
